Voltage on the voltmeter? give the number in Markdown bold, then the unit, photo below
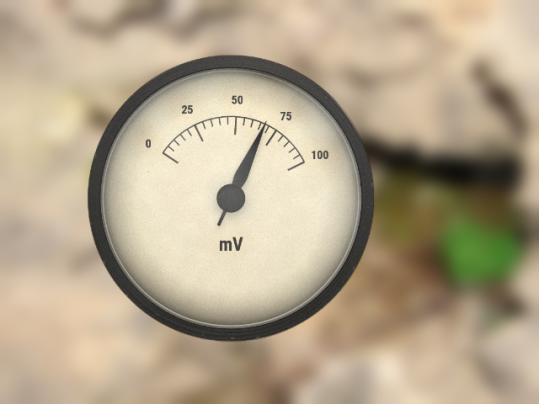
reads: **67.5** mV
